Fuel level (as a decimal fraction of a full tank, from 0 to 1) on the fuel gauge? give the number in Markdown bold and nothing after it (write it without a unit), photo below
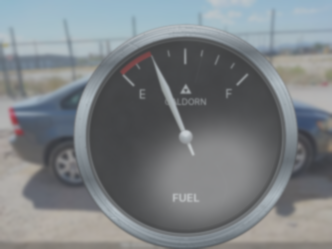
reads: **0.25**
